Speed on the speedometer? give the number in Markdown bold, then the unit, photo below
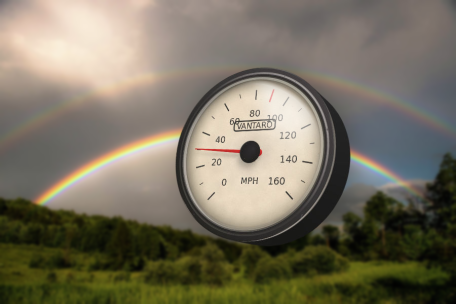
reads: **30** mph
